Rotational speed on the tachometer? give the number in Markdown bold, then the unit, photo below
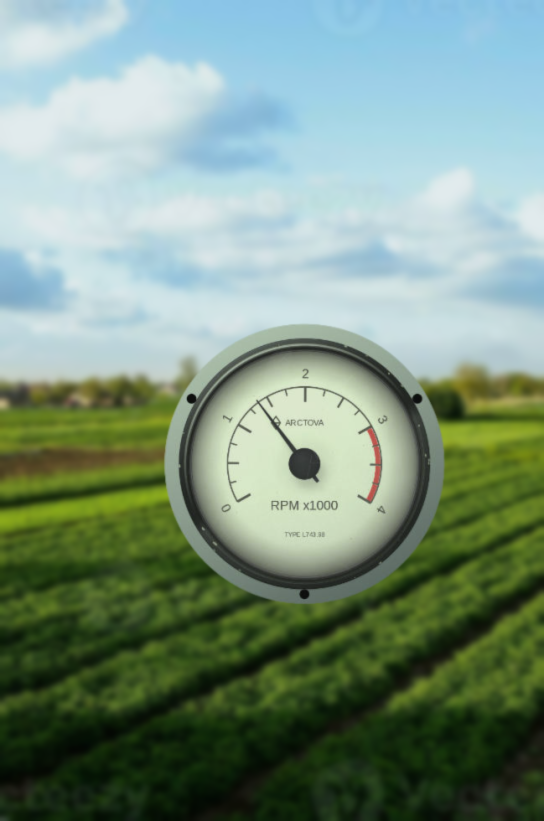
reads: **1375** rpm
